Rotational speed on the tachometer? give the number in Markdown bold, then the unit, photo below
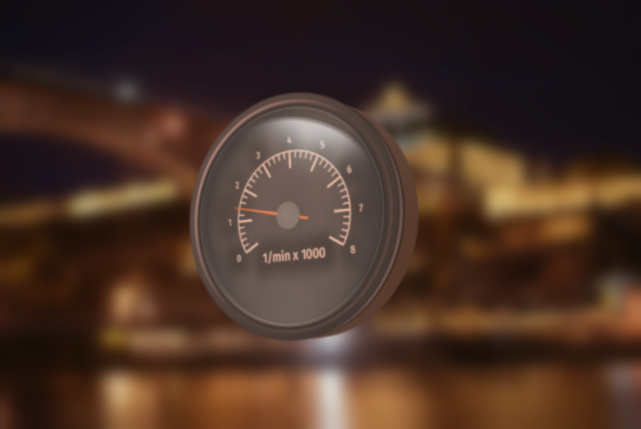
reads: **1400** rpm
